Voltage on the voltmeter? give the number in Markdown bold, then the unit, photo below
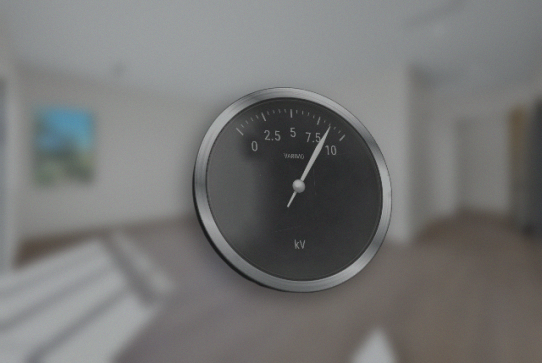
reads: **8.5** kV
